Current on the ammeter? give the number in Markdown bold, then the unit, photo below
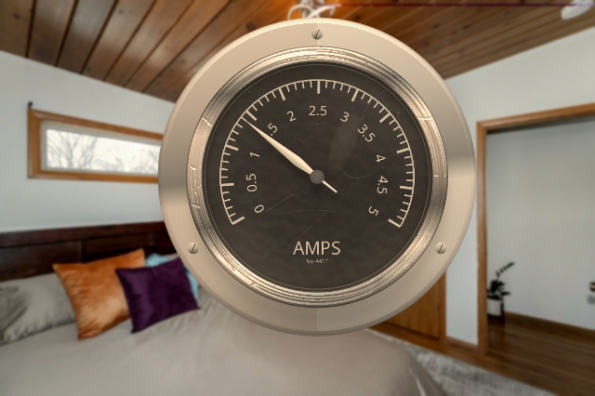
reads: **1.4** A
